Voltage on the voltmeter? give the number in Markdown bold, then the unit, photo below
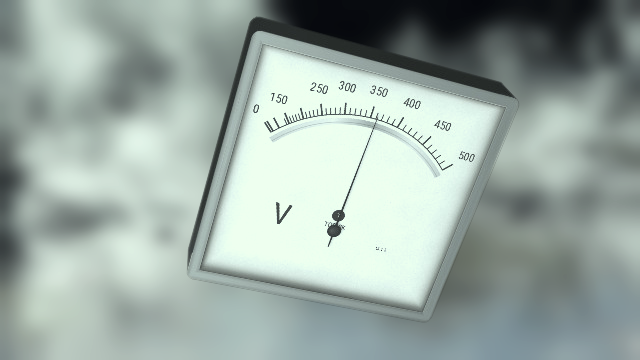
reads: **360** V
